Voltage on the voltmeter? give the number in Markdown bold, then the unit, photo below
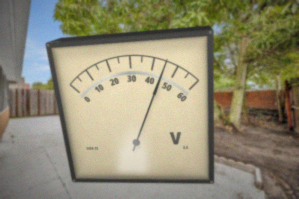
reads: **45** V
